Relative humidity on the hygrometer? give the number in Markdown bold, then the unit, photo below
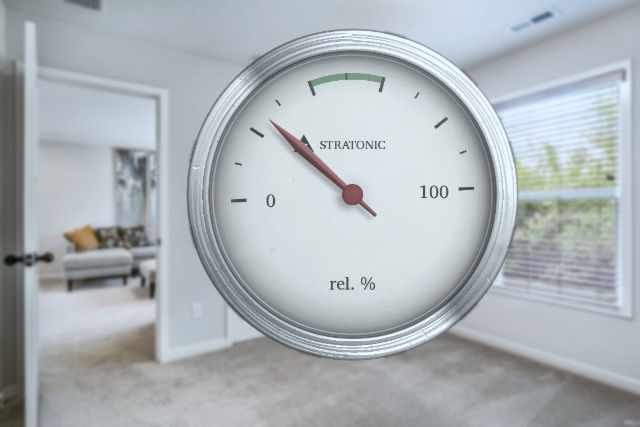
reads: **25** %
